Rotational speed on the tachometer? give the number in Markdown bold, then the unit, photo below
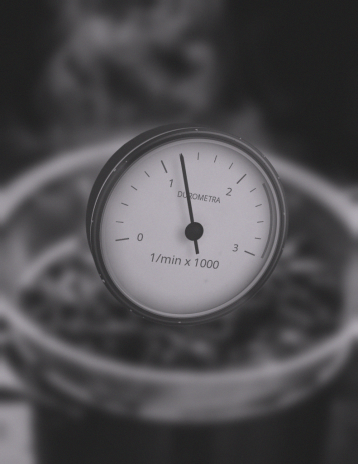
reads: **1200** rpm
